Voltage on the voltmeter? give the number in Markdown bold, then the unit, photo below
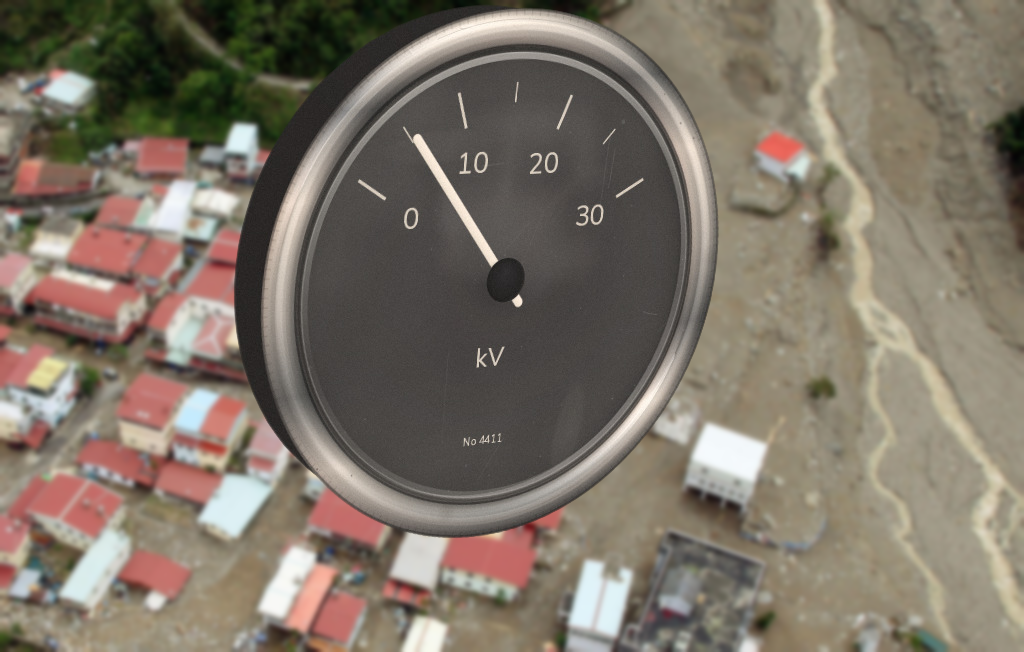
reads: **5** kV
